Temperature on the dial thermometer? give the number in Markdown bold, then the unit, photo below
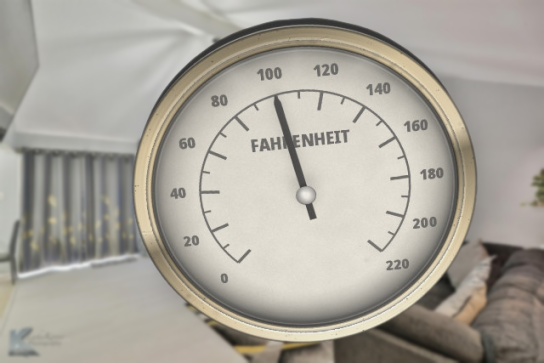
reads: **100** °F
